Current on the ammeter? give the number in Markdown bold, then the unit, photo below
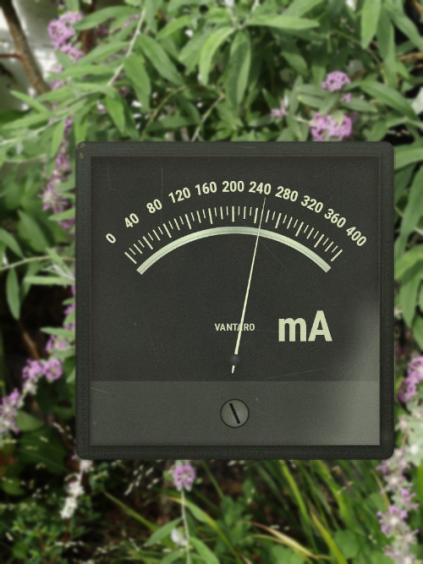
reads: **250** mA
